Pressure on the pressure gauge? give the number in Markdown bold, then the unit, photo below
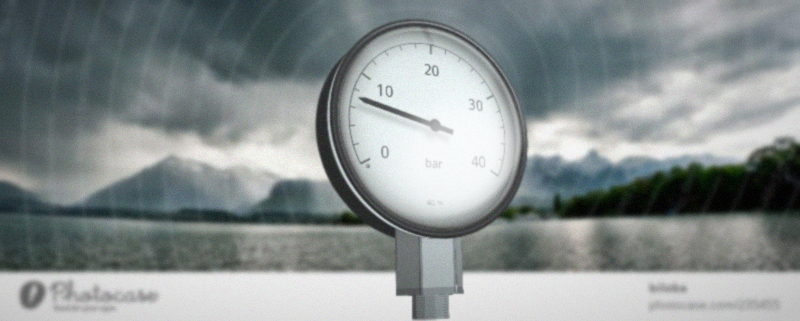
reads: **7** bar
